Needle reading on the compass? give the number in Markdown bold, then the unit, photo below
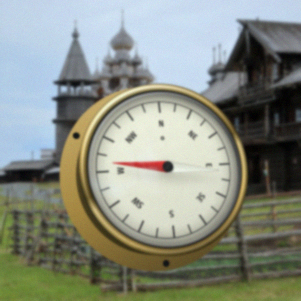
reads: **277.5** °
